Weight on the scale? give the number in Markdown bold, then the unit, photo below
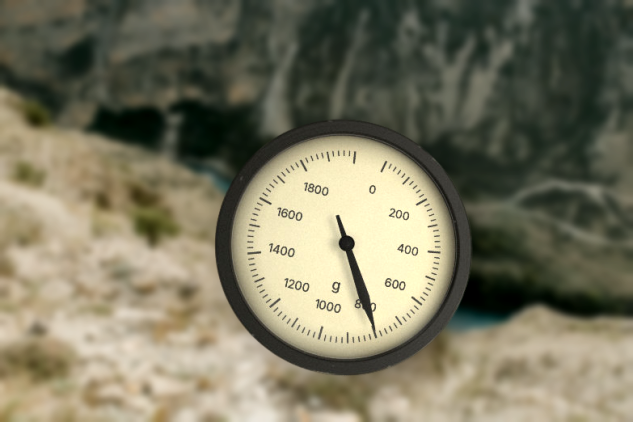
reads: **800** g
